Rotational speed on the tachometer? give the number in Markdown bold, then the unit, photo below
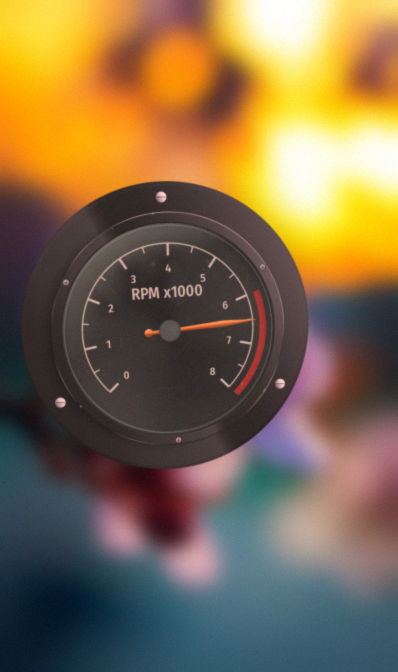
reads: **6500** rpm
